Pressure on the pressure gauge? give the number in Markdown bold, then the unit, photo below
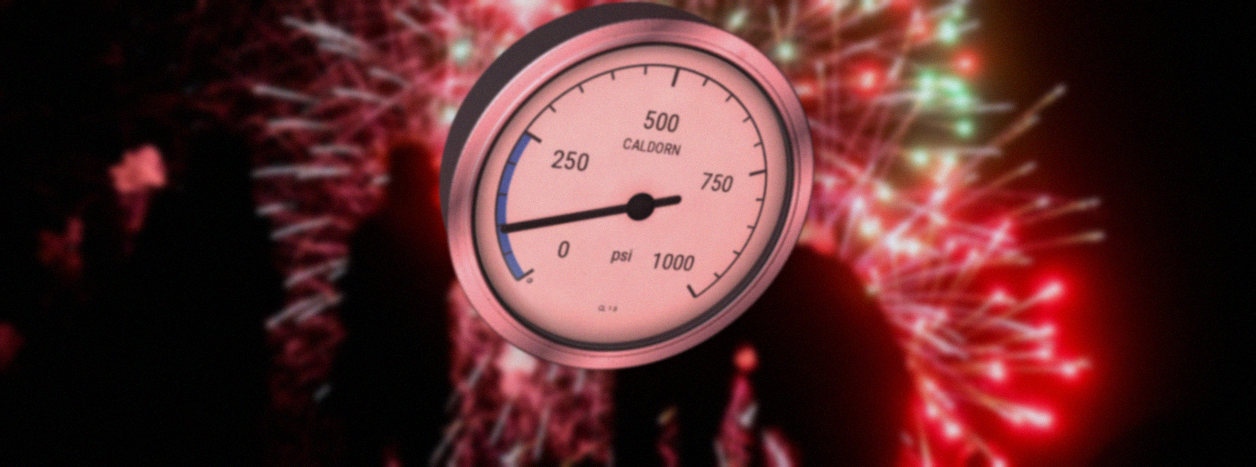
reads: **100** psi
